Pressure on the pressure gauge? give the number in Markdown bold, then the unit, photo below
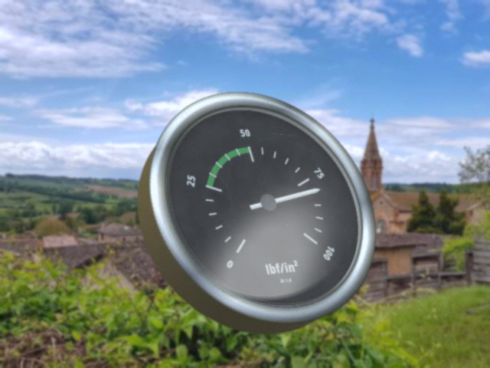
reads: **80** psi
